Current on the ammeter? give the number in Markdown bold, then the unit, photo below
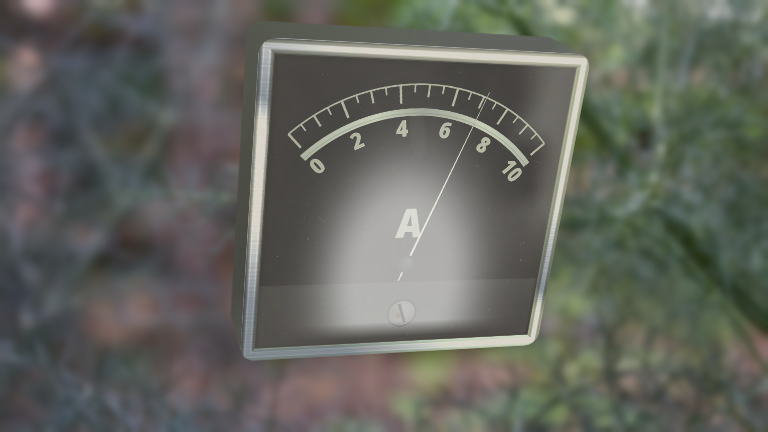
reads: **7** A
